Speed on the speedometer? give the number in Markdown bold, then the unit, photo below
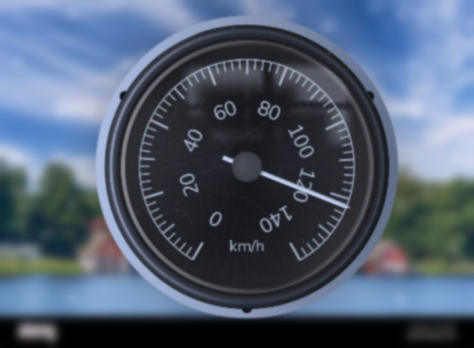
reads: **122** km/h
